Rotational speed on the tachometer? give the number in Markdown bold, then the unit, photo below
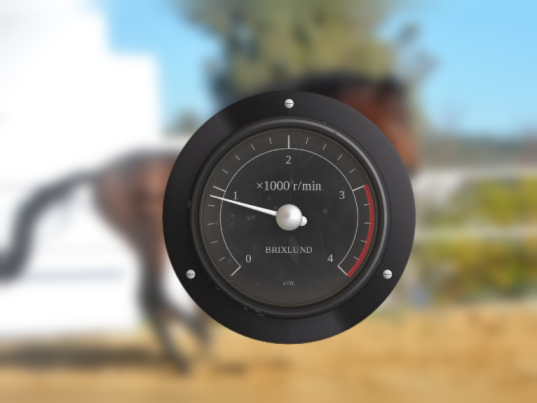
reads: **900** rpm
